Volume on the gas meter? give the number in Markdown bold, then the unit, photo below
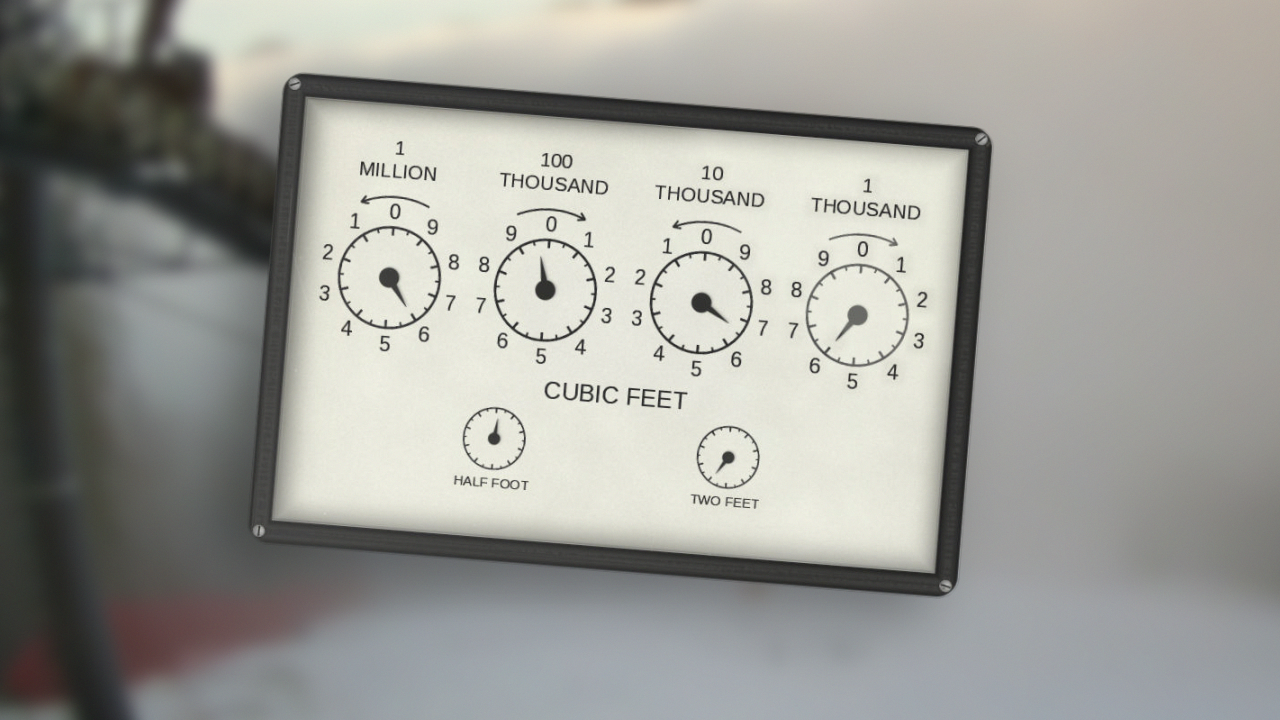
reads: **596600** ft³
